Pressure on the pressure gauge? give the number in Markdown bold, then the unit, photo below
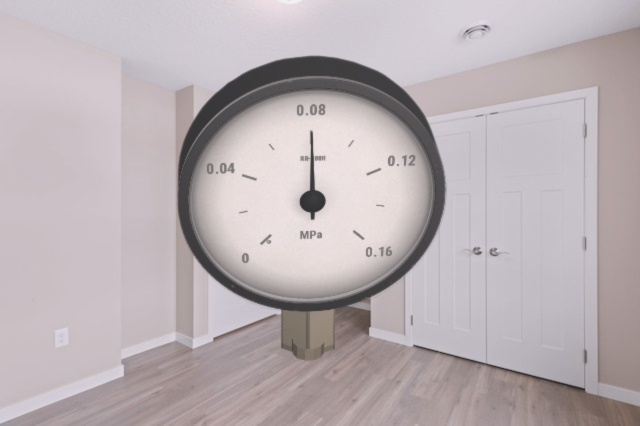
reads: **0.08** MPa
